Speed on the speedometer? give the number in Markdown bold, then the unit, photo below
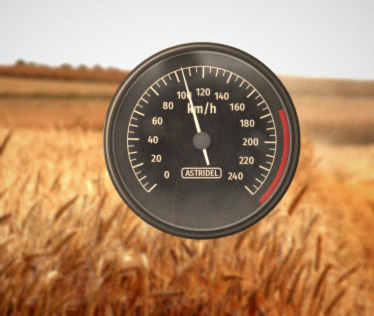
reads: **105** km/h
